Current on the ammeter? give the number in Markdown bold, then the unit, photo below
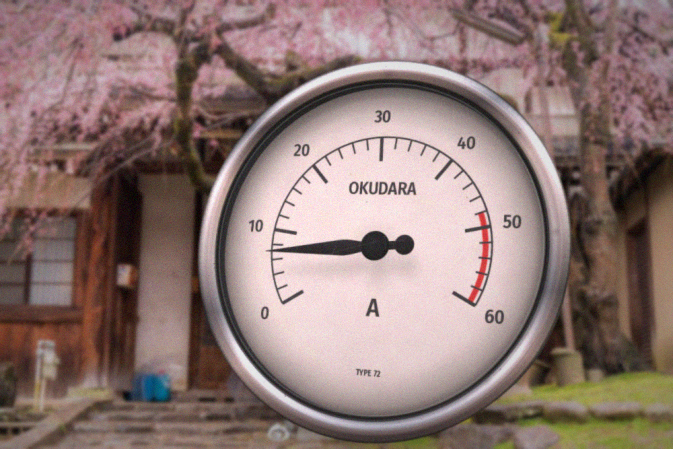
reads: **7** A
